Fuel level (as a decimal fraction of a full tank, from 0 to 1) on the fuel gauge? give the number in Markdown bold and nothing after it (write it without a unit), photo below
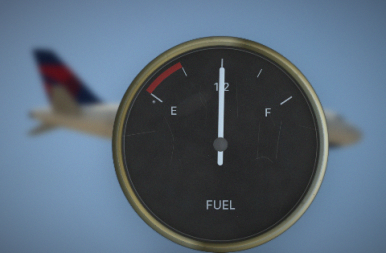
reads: **0.5**
